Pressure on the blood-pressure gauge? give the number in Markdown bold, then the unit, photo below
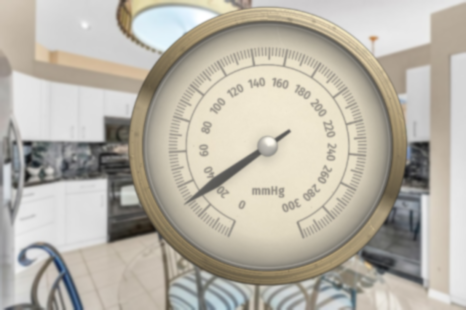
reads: **30** mmHg
